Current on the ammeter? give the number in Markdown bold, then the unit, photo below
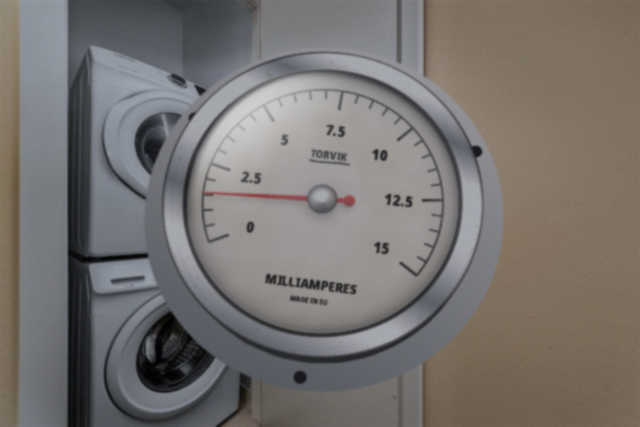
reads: **1.5** mA
